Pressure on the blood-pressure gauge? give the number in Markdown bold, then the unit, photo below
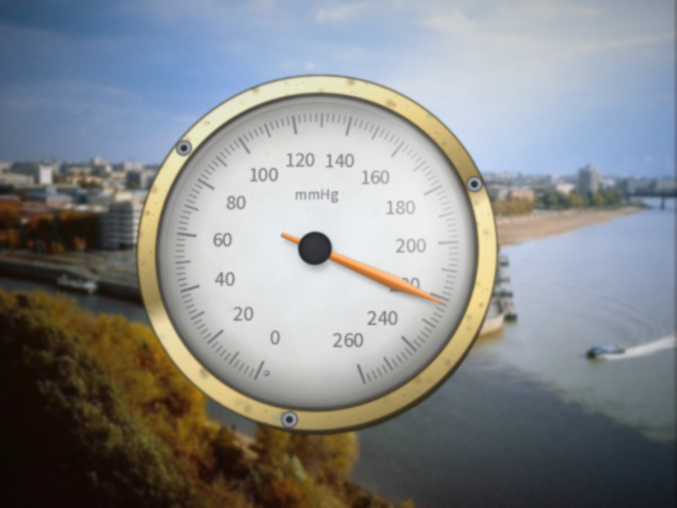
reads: **222** mmHg
